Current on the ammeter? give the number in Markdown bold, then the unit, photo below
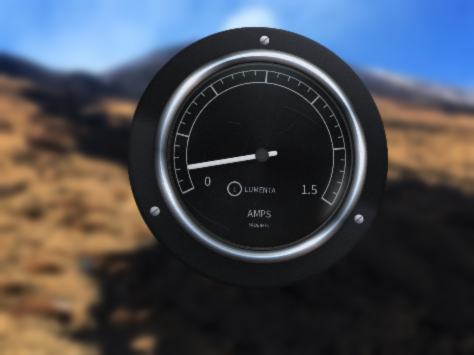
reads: **0.1** A
